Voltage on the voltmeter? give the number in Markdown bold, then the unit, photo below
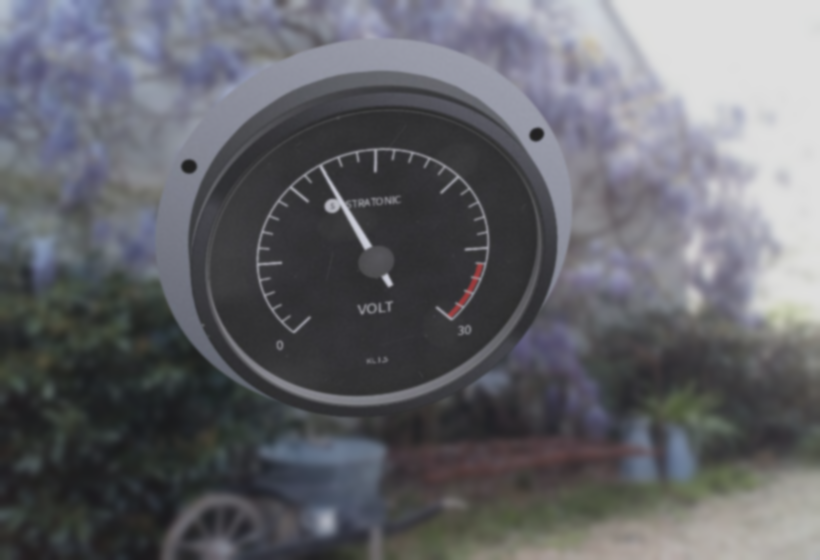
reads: **12** V
